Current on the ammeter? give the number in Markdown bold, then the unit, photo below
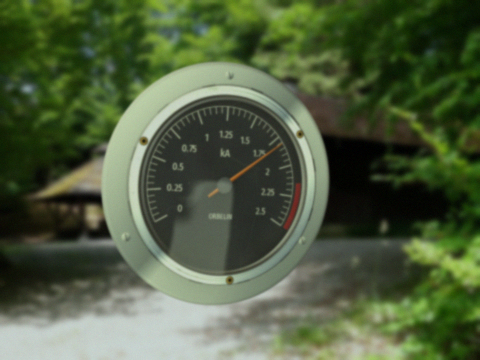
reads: **1.8** kA
